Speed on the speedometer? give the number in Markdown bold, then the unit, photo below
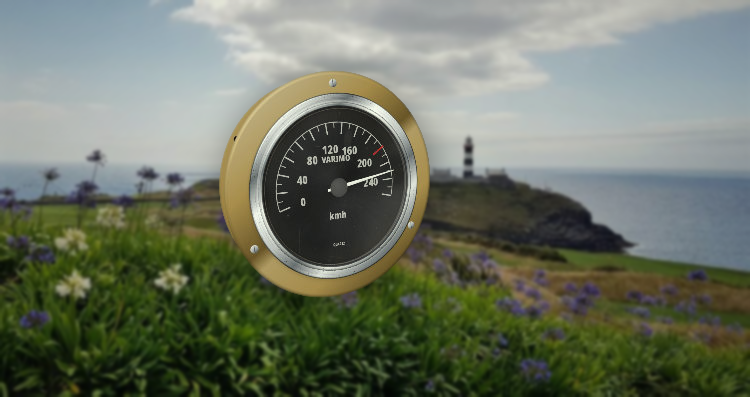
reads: **230** km/h
